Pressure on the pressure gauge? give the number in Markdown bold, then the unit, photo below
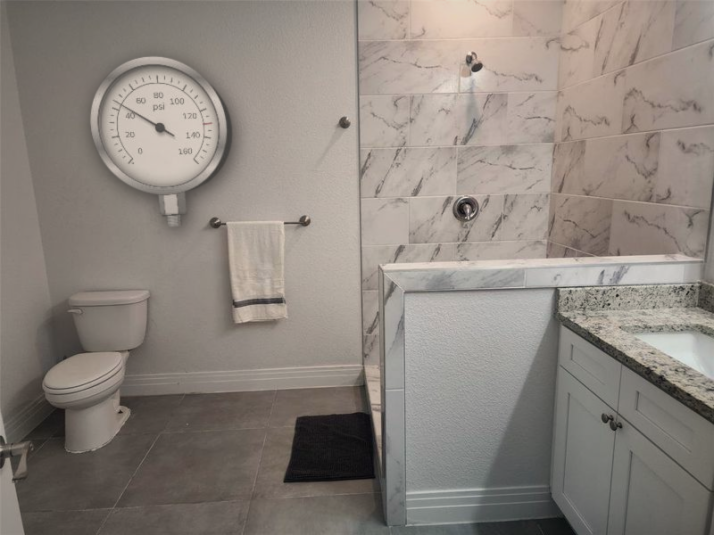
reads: **45** psi
